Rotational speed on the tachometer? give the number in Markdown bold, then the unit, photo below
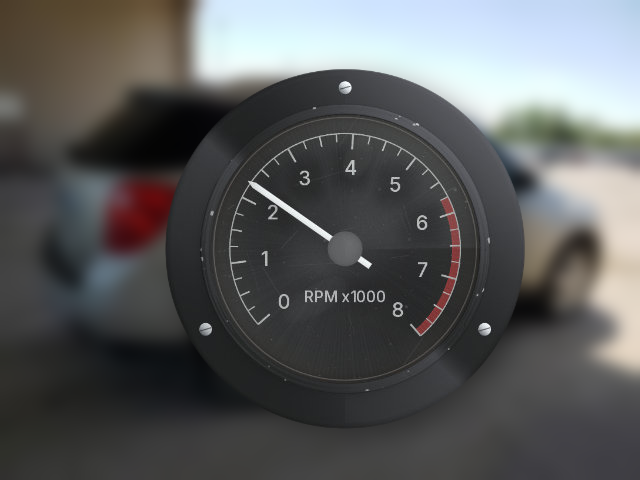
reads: **2250** rpm
